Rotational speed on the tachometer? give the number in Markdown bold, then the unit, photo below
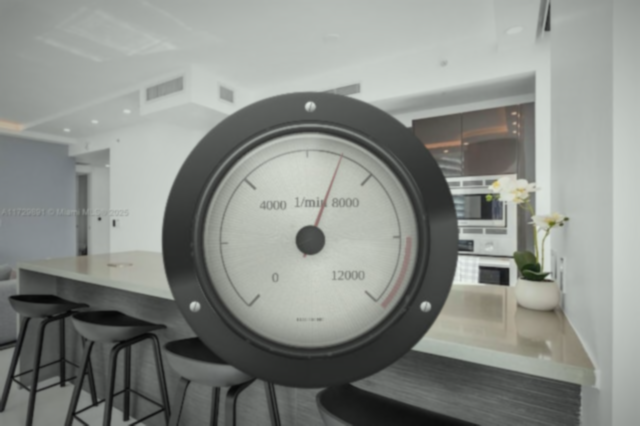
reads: **7000** rpm
